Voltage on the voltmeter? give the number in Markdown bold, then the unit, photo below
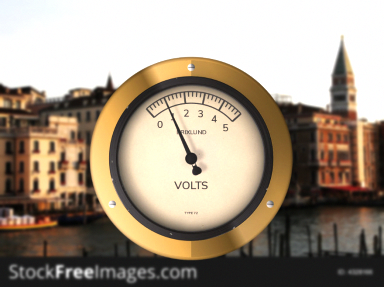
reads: **1** V
